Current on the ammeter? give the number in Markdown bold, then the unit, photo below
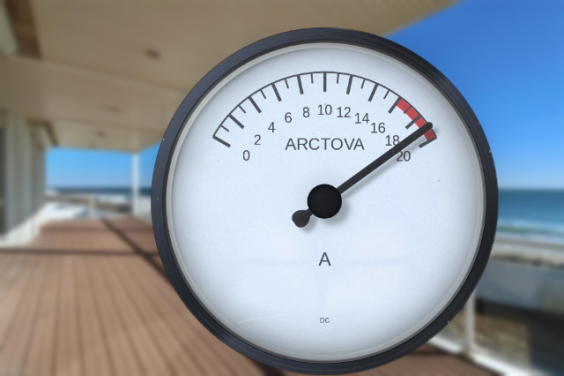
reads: **19** A
